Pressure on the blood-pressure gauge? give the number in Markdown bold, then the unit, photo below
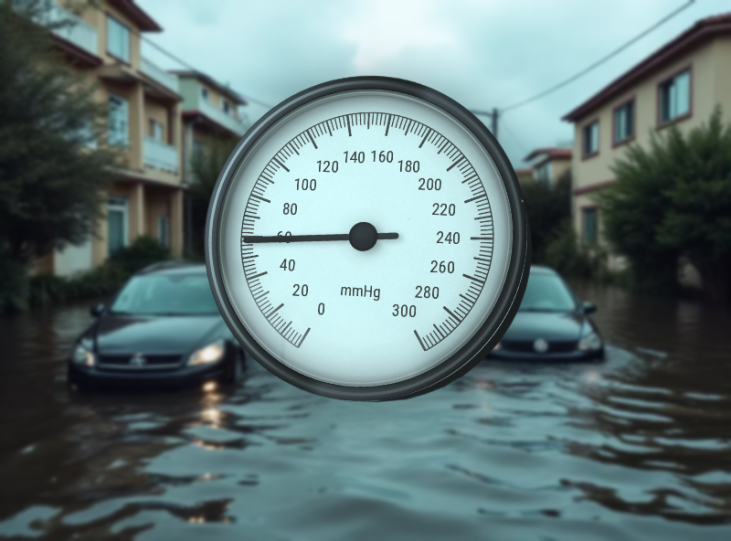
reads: **58** mmHg
